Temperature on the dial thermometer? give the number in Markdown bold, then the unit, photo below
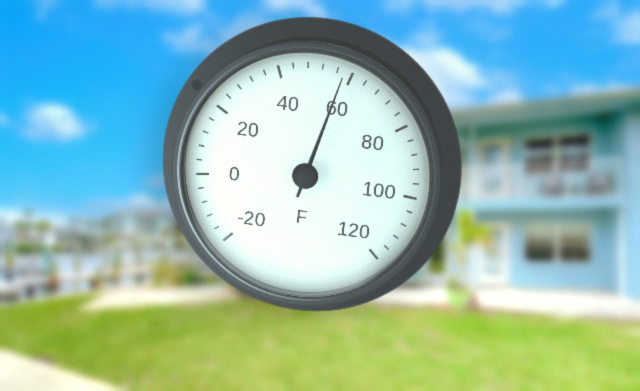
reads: **58** °F
